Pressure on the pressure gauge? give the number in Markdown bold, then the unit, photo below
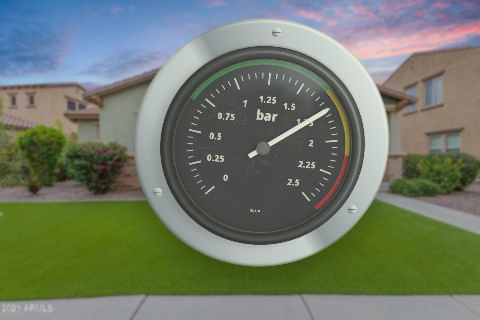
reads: **1.75** bar
